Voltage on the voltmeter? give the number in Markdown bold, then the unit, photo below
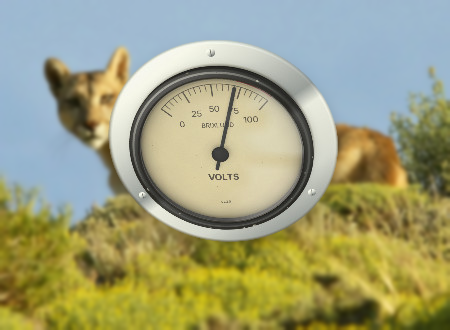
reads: **70** V
